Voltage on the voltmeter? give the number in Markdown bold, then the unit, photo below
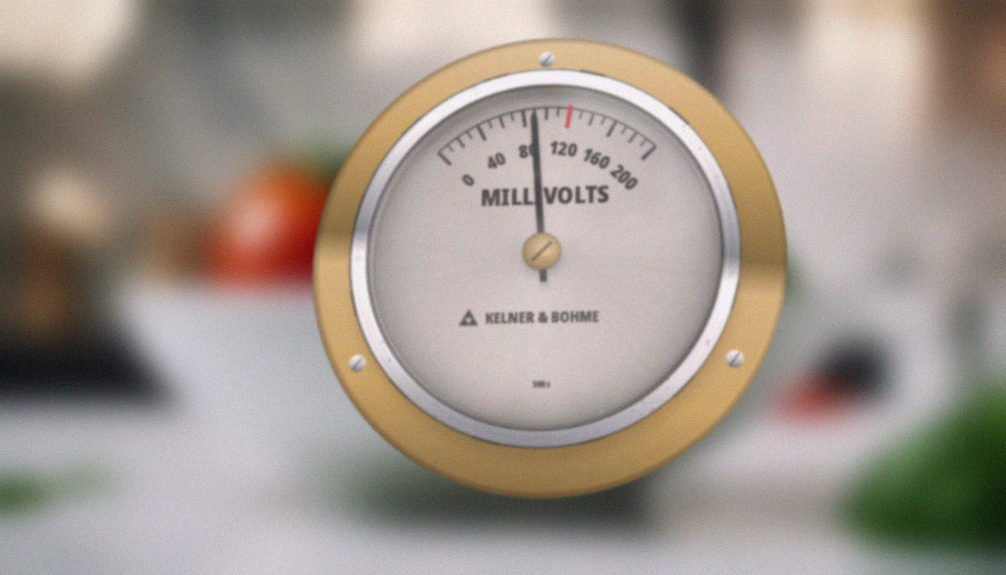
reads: **90** mV
